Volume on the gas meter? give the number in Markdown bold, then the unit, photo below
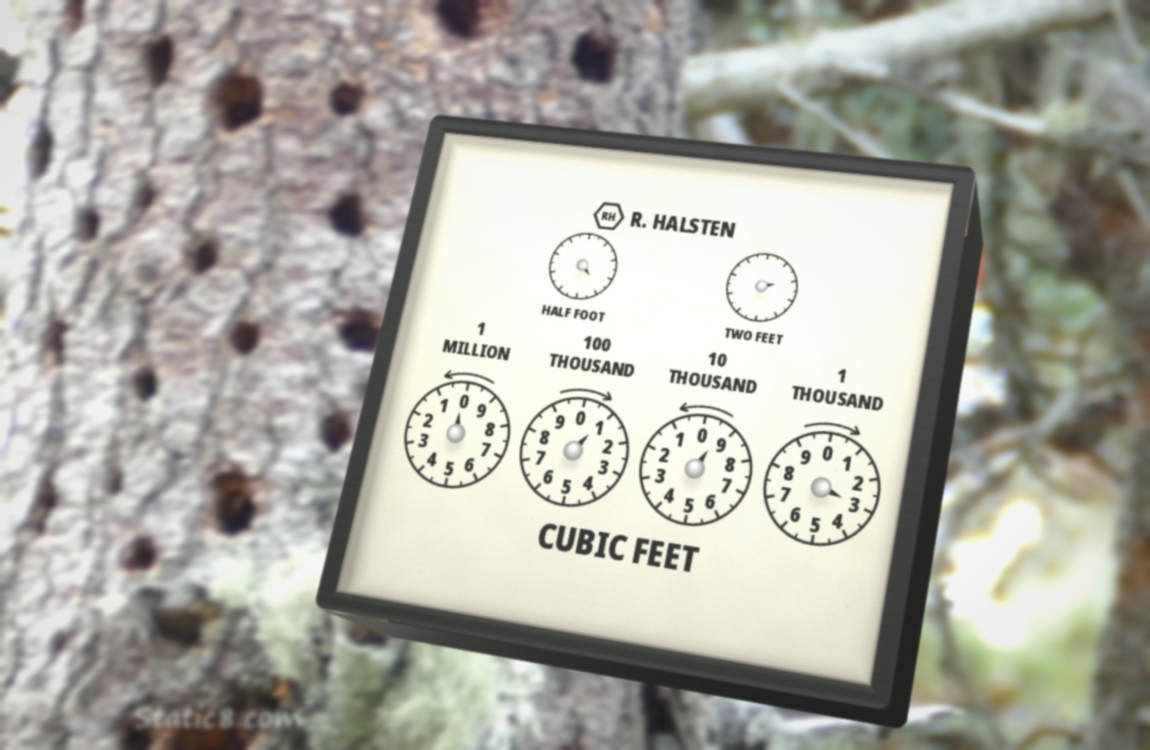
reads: **9300** ft³
